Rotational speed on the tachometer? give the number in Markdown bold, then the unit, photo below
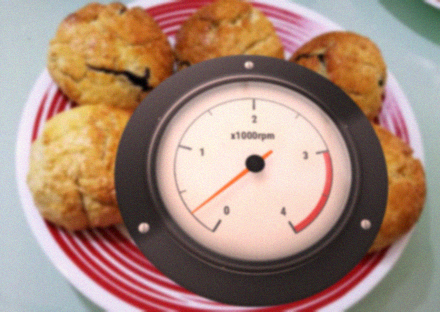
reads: **250** rpm
